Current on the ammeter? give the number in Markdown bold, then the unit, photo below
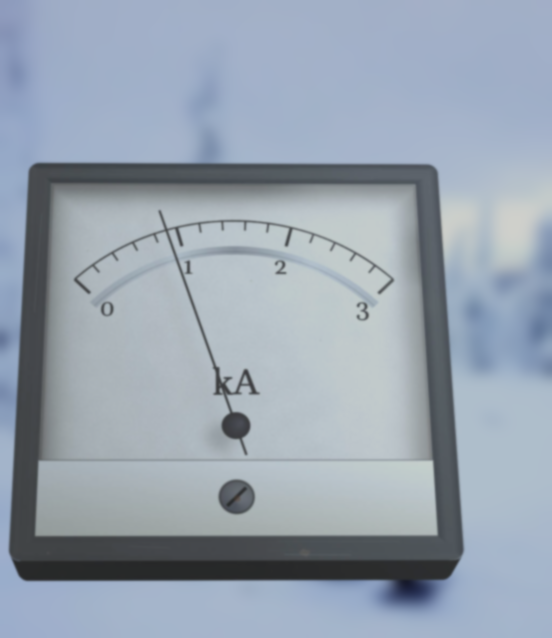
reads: **0.9** kA
